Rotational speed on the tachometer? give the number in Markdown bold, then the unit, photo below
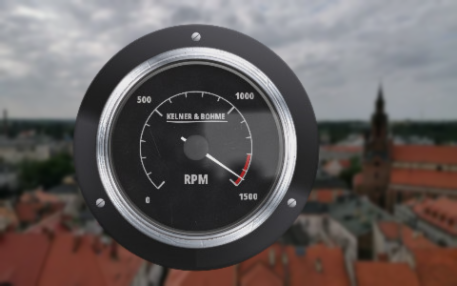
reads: **1450** rpm
